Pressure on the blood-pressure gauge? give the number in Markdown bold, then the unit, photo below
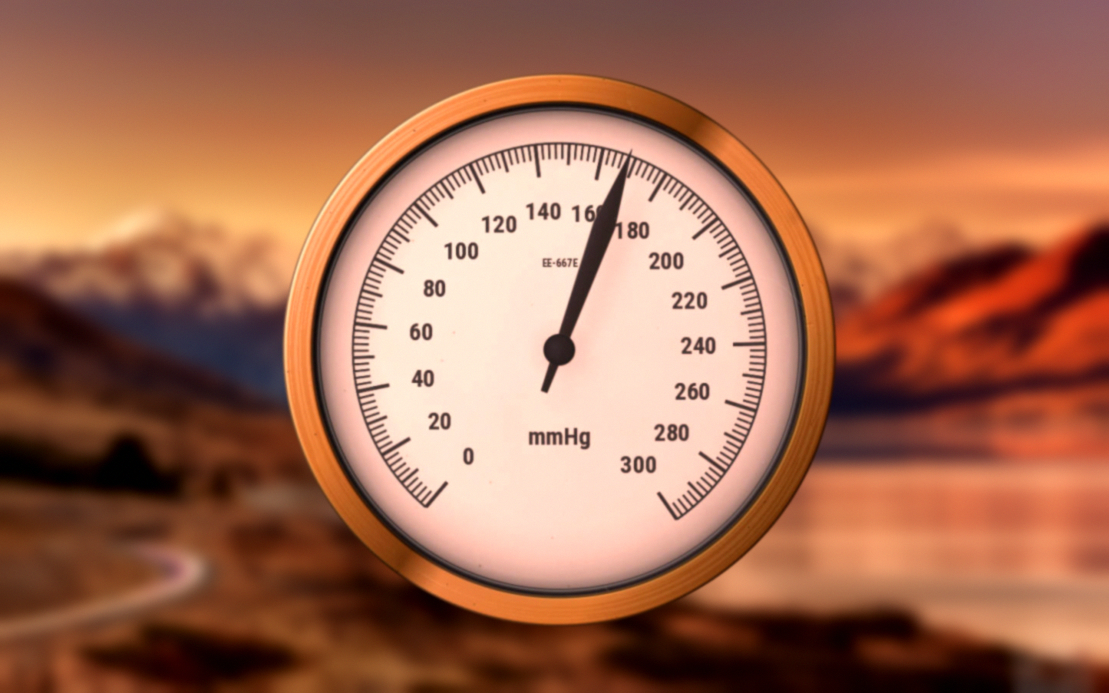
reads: **168** mmHg
